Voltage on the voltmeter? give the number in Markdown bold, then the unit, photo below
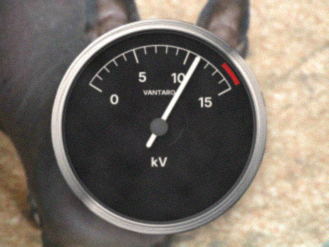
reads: **11** kV
